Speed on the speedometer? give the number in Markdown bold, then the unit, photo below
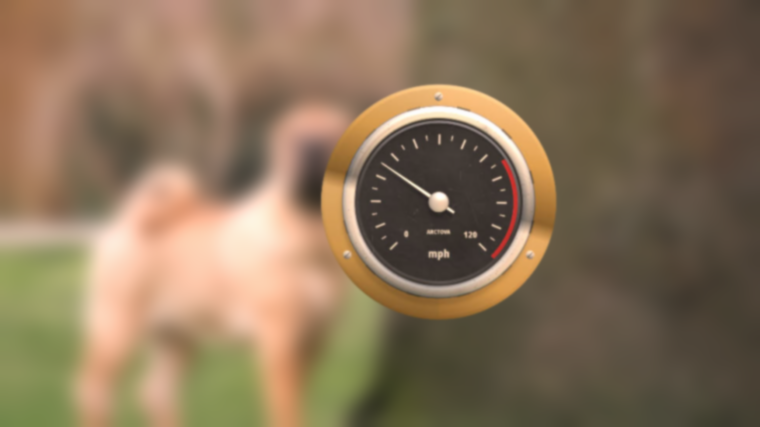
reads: **35** mph
